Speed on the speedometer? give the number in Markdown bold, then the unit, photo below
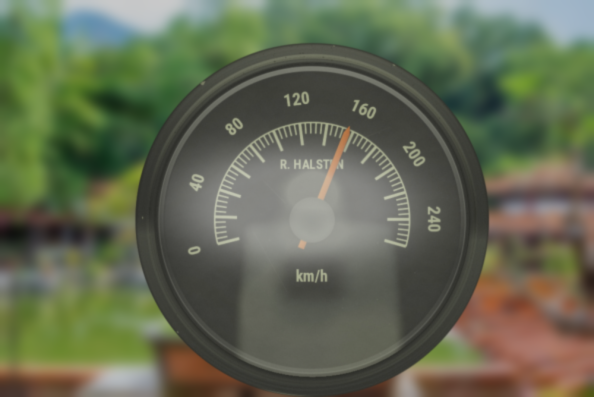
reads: **156** km/h
